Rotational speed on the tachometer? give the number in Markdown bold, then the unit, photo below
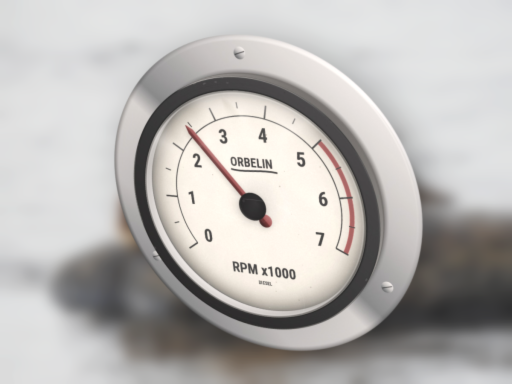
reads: **2500** rpm
